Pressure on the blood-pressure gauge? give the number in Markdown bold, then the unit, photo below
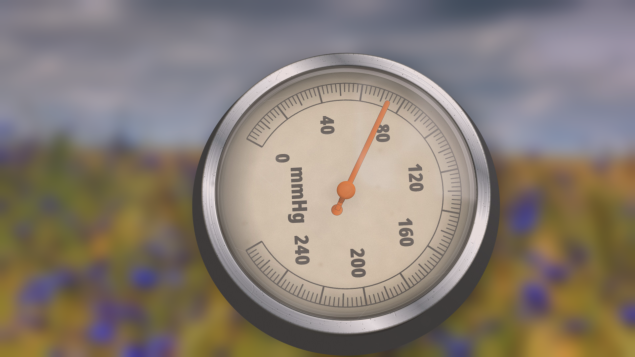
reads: **74** mmHg
